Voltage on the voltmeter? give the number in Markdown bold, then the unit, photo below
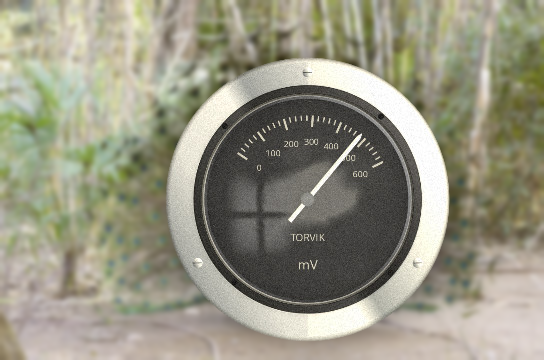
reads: **480** mV
